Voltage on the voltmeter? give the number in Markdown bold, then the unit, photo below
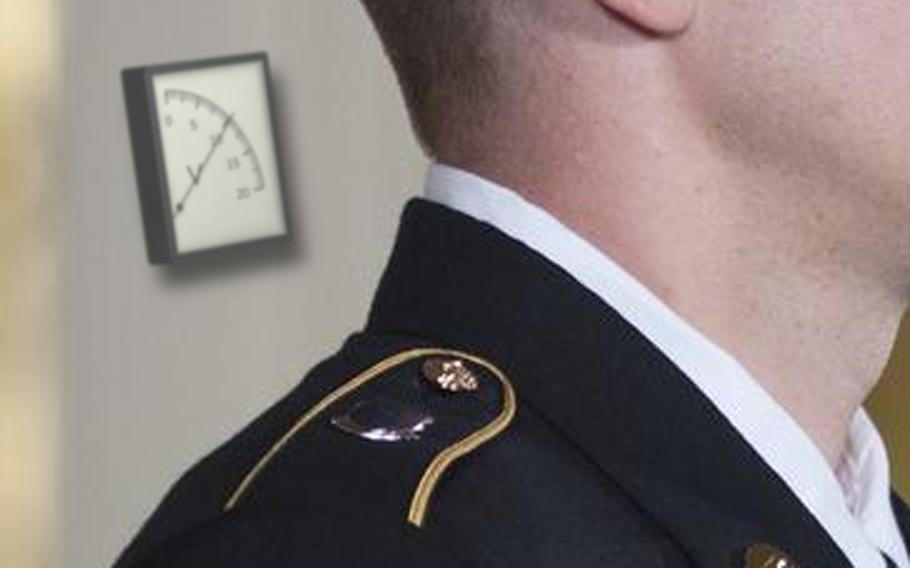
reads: **10** V
